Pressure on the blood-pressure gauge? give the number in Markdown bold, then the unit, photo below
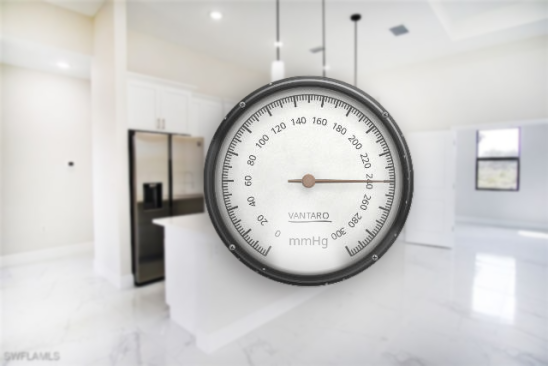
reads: **240** mmHg
